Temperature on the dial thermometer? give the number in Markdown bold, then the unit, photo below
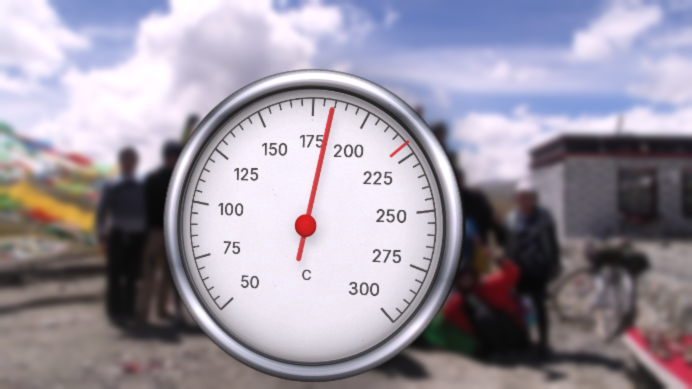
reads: **185** °C
